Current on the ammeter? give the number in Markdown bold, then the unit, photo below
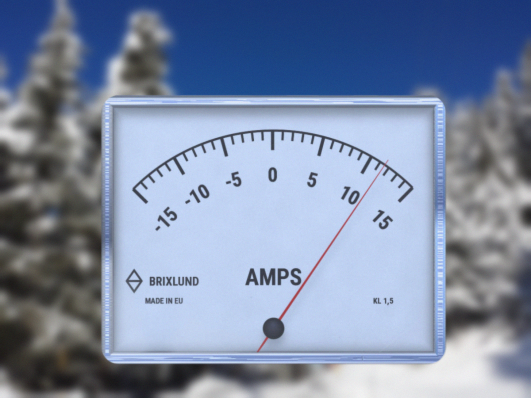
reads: **11.5** A
